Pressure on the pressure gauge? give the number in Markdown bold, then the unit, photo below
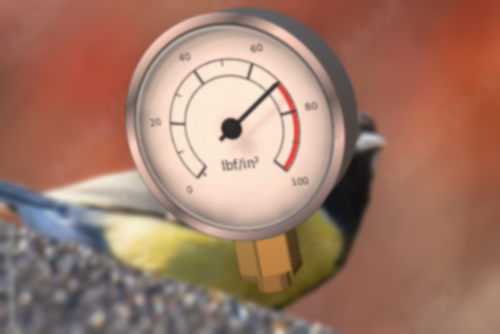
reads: **70** psi
